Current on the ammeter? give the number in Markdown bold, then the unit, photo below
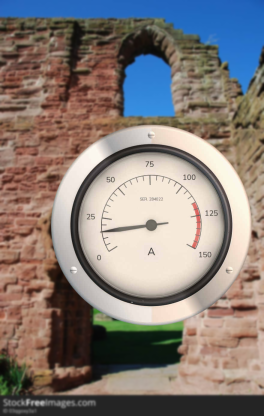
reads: **15** A
